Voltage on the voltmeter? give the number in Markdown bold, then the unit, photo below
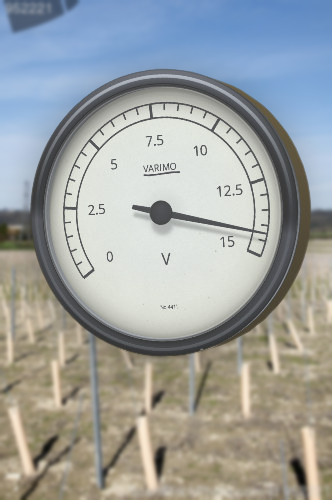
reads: **14.25** V
